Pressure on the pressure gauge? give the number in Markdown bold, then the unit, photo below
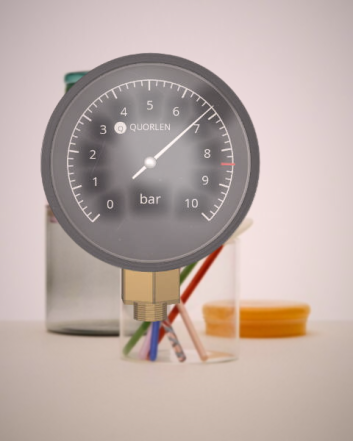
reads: **6.8** bar
